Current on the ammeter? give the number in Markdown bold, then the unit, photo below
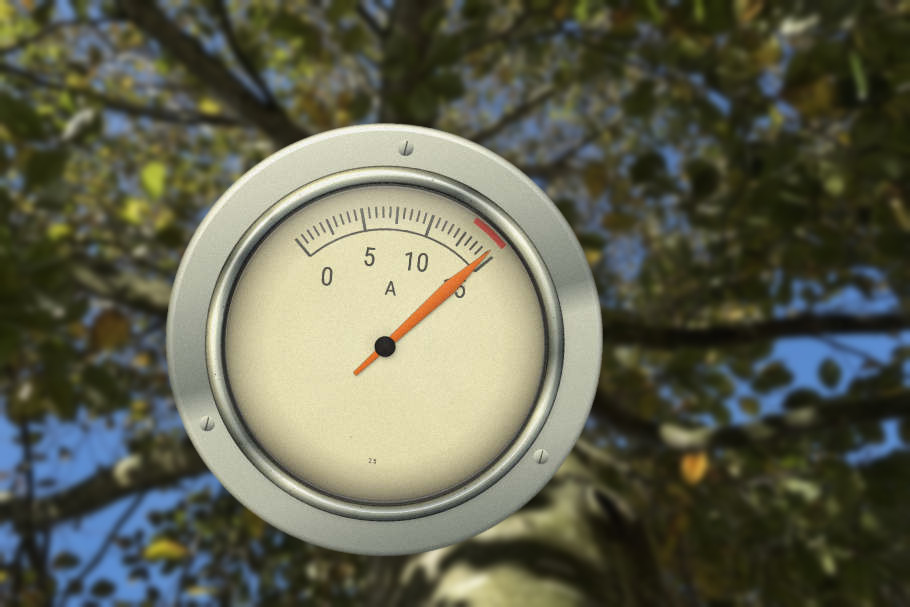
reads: **14.5** A
